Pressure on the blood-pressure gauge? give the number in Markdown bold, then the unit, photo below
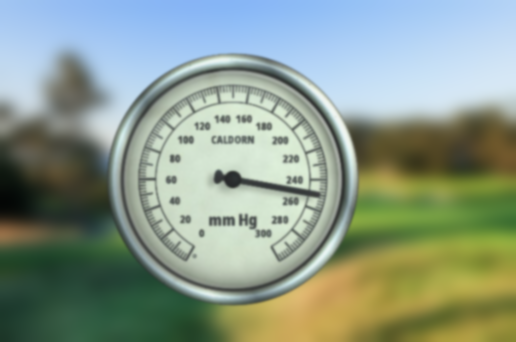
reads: **250** mmHg
